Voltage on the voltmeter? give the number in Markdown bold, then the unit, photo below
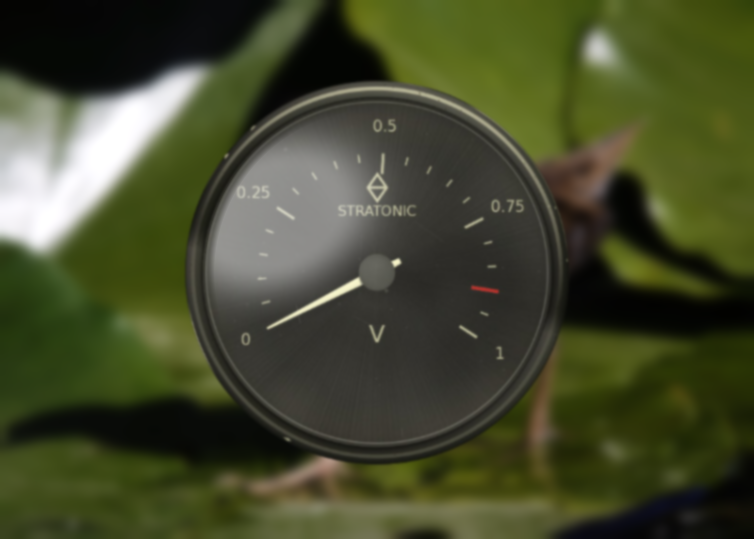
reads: **0** V
